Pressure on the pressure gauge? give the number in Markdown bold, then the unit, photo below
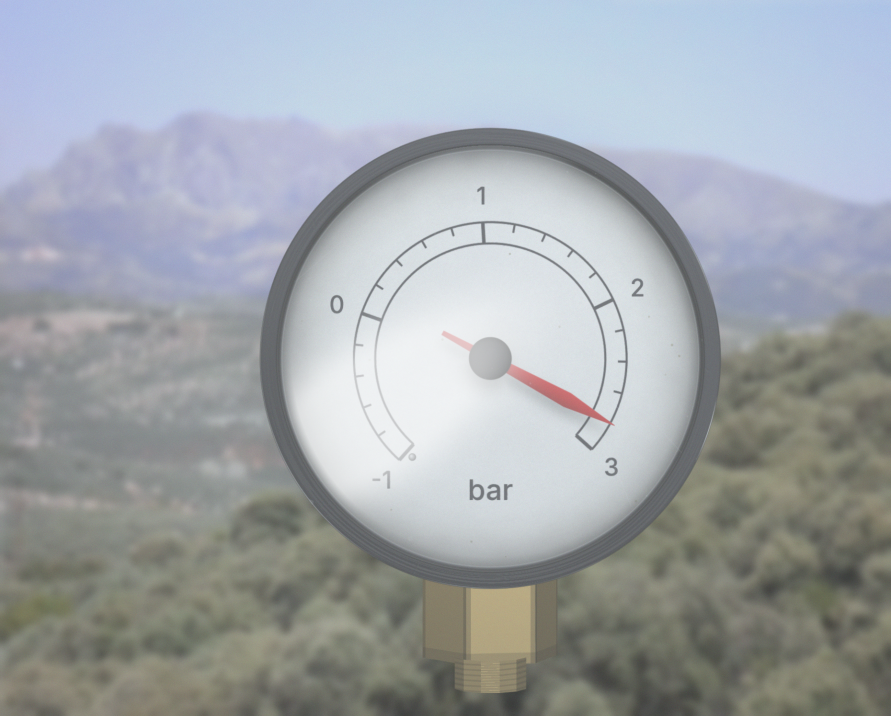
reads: **2.8** bar
